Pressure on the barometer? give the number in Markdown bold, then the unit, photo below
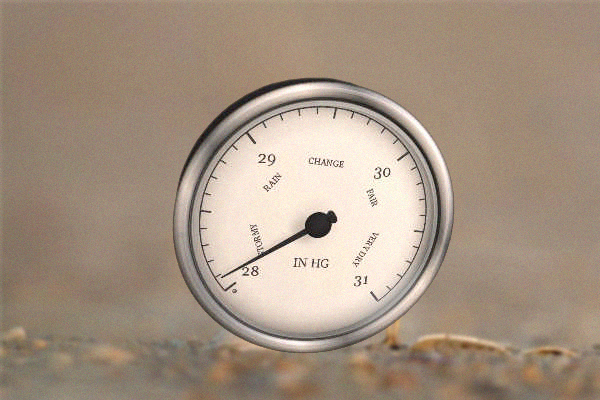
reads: **28.1** inHg
